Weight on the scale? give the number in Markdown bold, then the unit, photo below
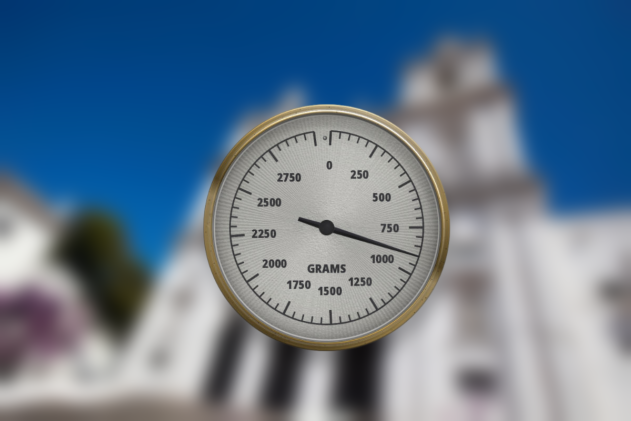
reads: **900** g
